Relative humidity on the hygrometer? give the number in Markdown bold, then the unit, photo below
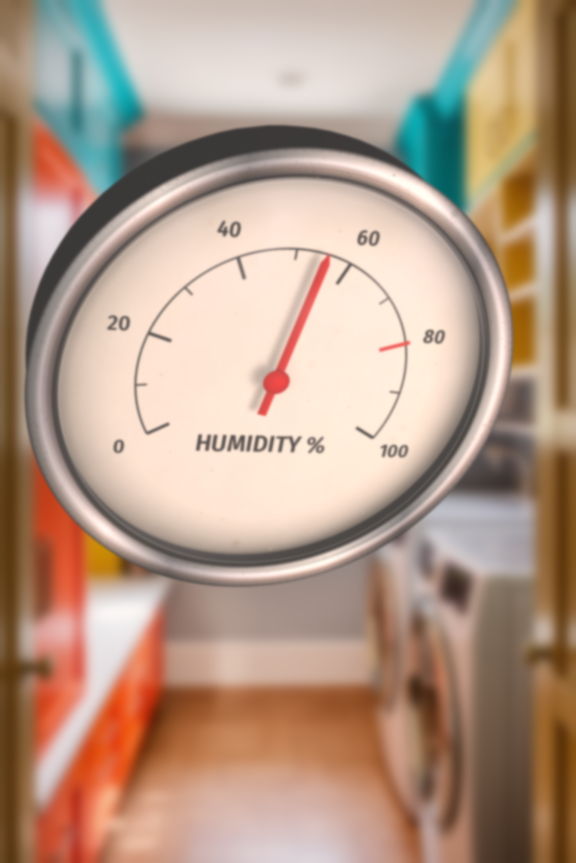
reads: **55** %
